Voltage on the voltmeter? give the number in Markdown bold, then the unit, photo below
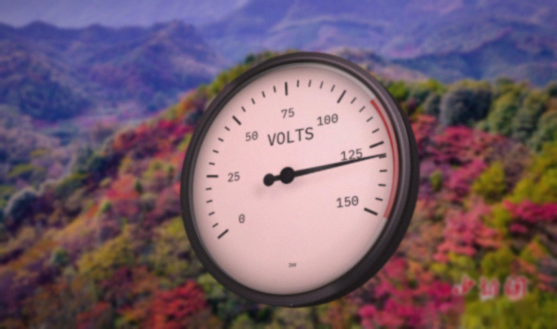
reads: **130** V
